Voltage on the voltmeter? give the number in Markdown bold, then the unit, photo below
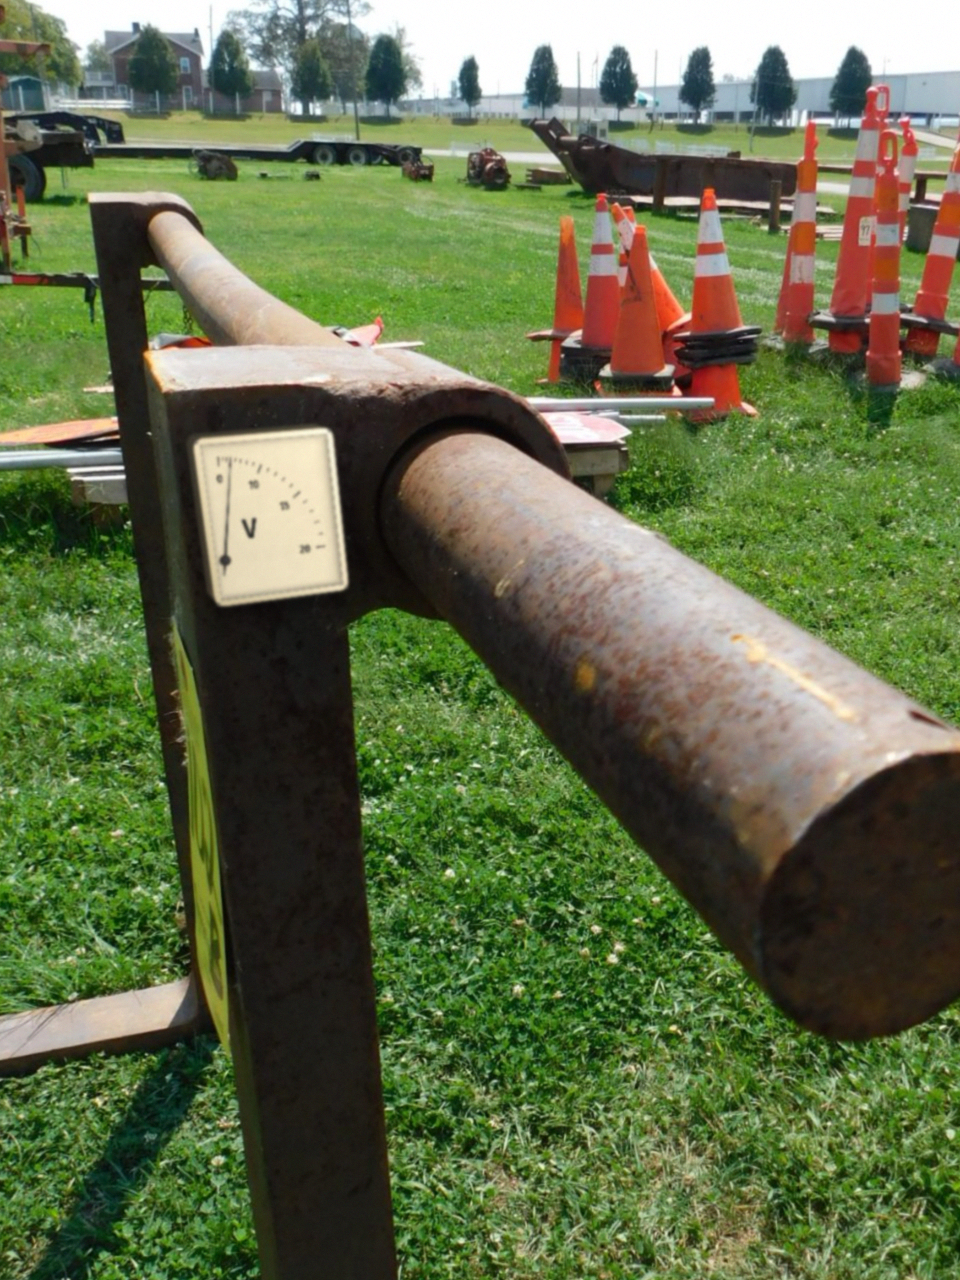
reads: **5** V
